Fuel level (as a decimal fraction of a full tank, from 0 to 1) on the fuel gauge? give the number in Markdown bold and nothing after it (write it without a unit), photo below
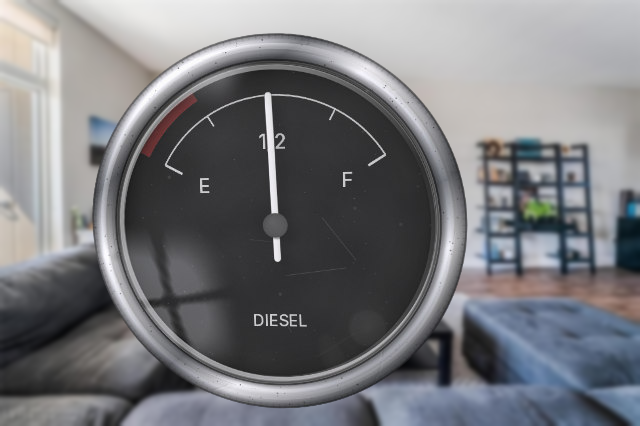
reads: **0.5**
